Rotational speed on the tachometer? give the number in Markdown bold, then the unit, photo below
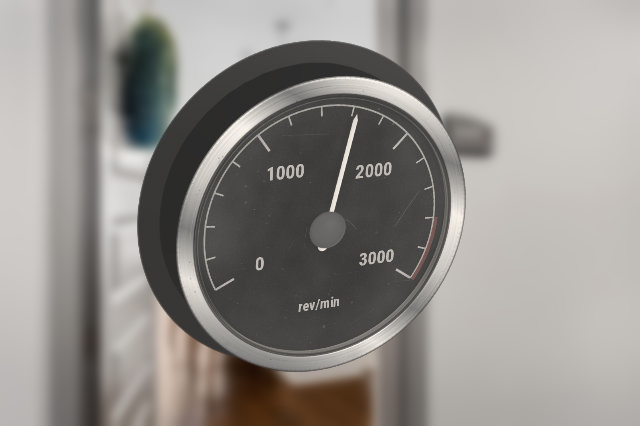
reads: **1600** rpm
